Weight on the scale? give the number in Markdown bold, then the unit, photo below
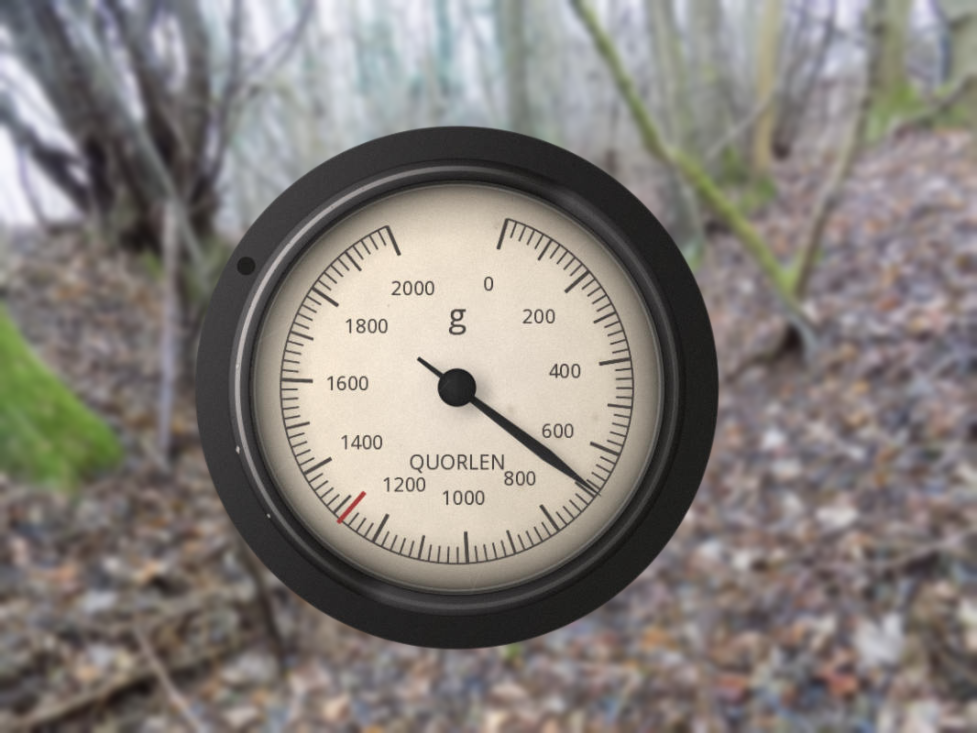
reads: **690** g
